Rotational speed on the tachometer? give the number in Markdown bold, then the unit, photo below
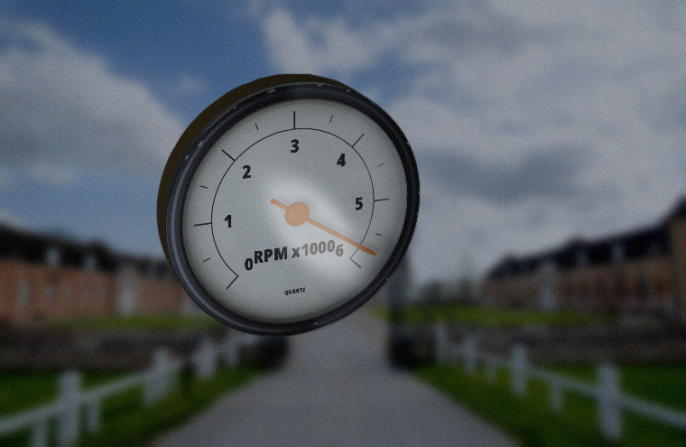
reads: **5750** rpm
